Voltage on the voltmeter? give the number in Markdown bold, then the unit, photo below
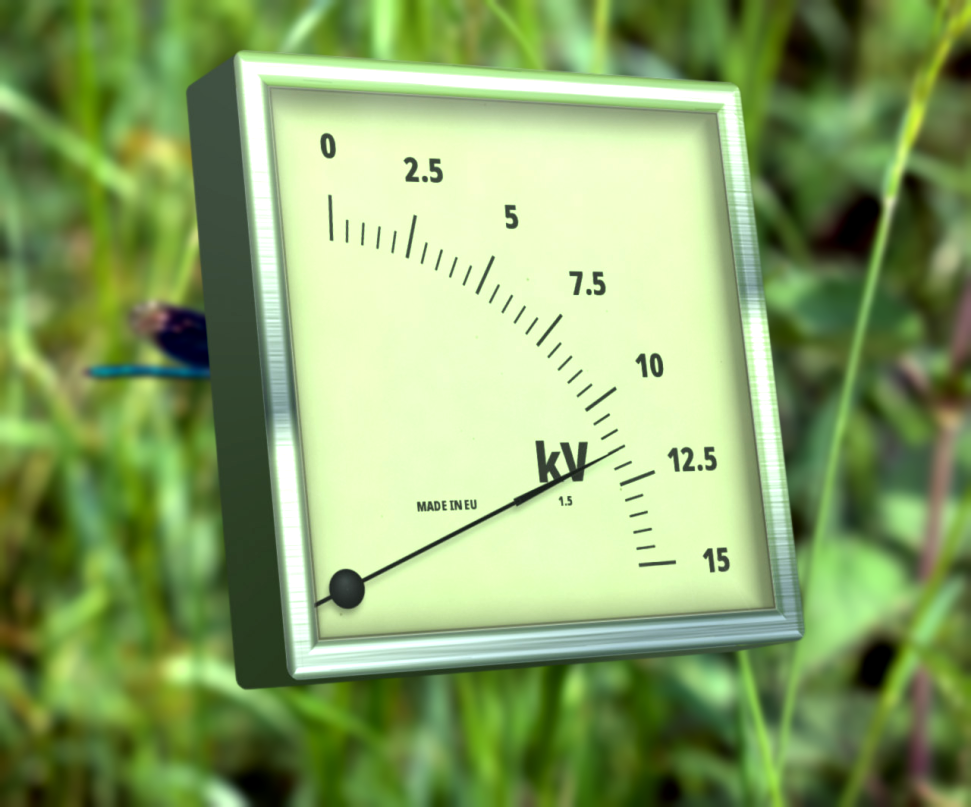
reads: **11.5** kV
